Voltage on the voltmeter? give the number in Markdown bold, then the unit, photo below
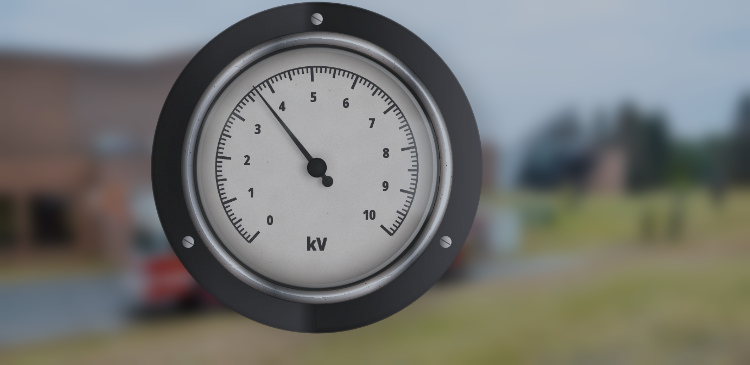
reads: **3.7** kV
